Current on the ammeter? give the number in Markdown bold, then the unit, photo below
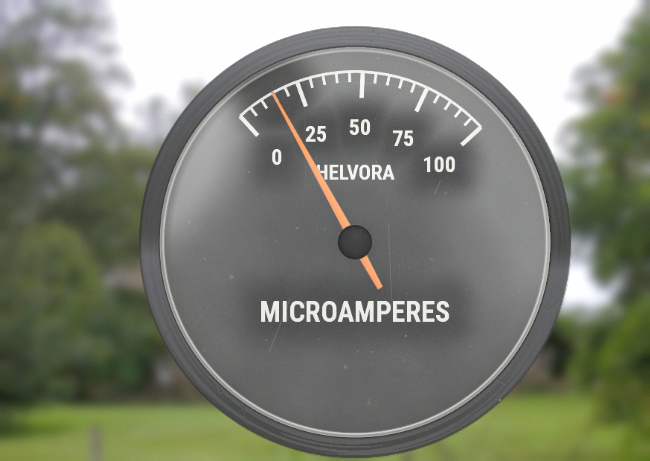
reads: **15** µA
